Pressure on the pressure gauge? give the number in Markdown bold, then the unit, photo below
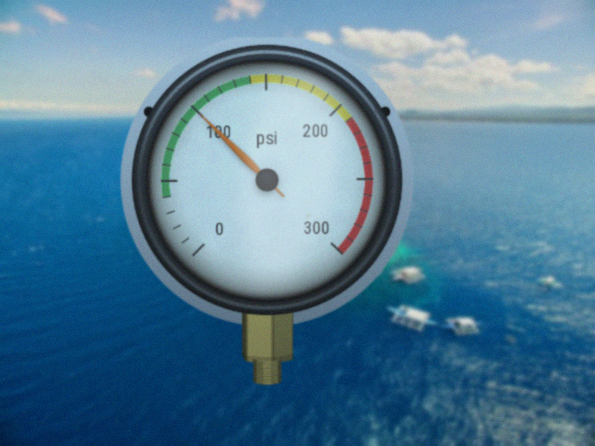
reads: **100** psi
